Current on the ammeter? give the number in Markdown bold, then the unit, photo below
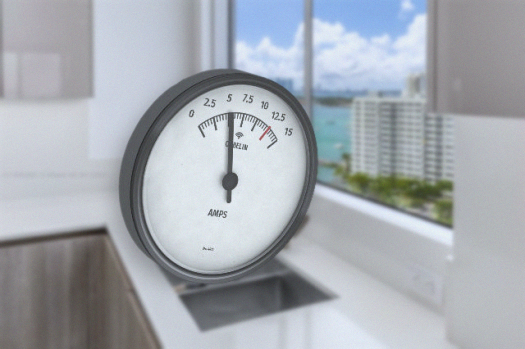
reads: **5** A
